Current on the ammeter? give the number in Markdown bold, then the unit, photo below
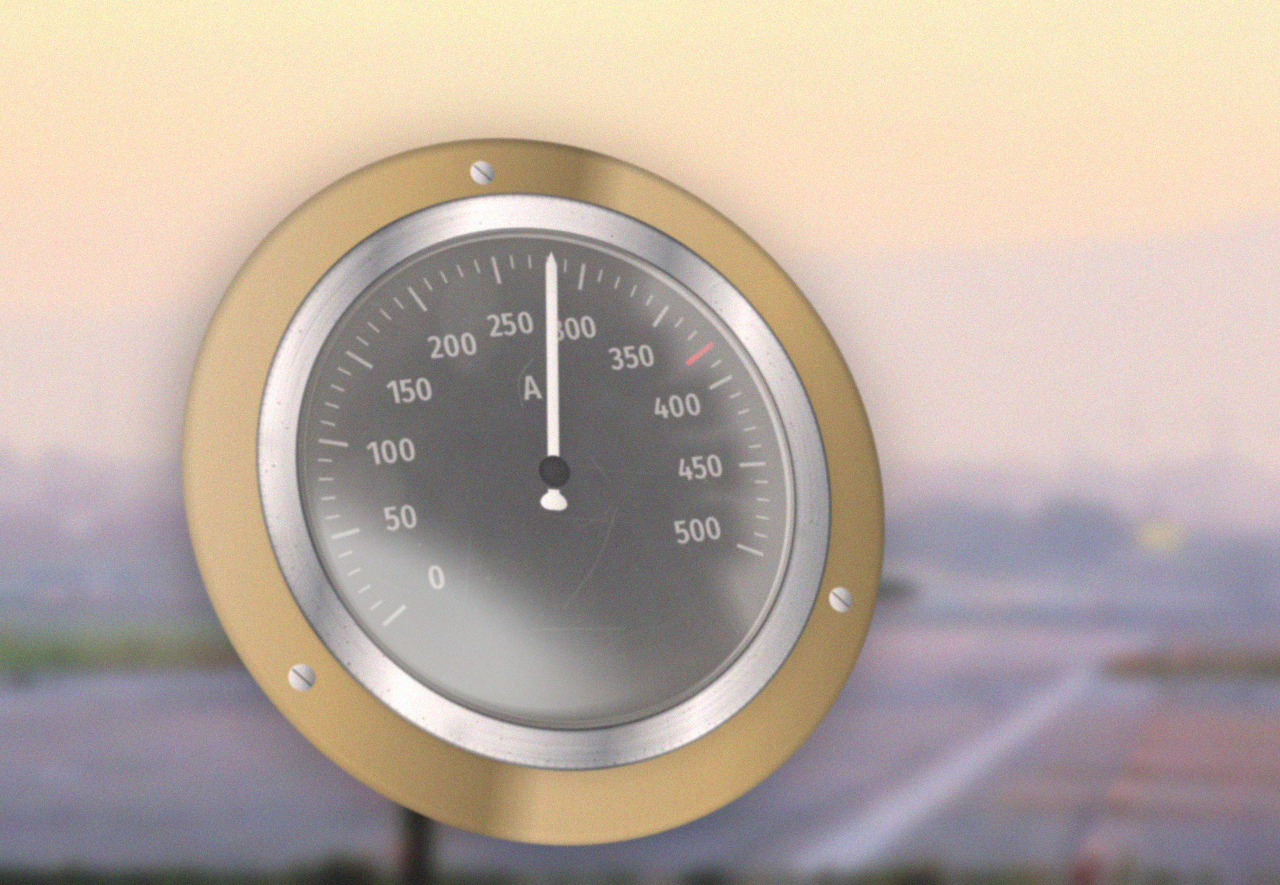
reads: **280** A
